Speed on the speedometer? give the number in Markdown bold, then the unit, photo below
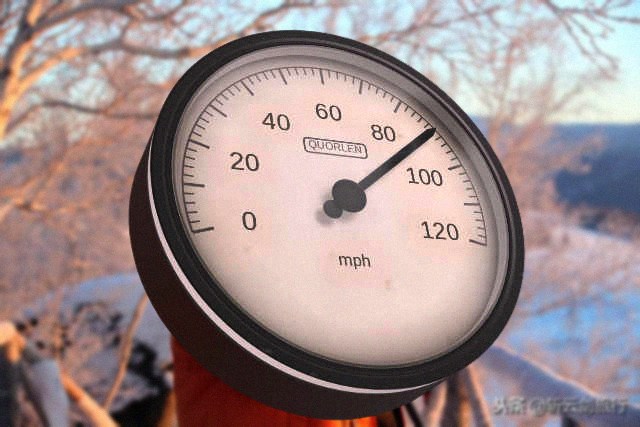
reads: **90** mph
